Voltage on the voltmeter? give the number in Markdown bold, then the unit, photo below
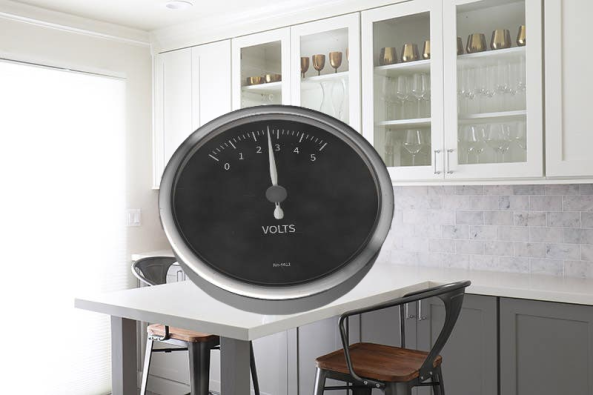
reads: **2.6** V
